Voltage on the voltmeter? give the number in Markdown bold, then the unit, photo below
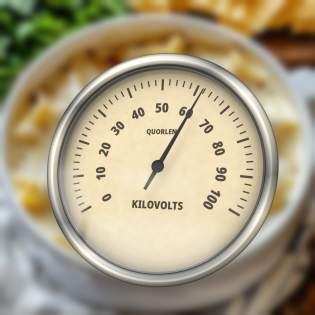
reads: **62** kV
